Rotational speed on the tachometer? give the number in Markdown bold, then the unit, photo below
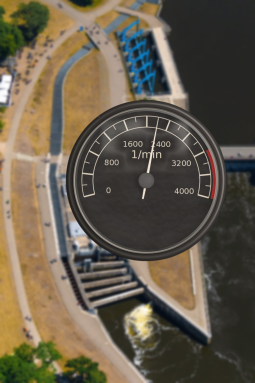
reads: **2200** rpm
